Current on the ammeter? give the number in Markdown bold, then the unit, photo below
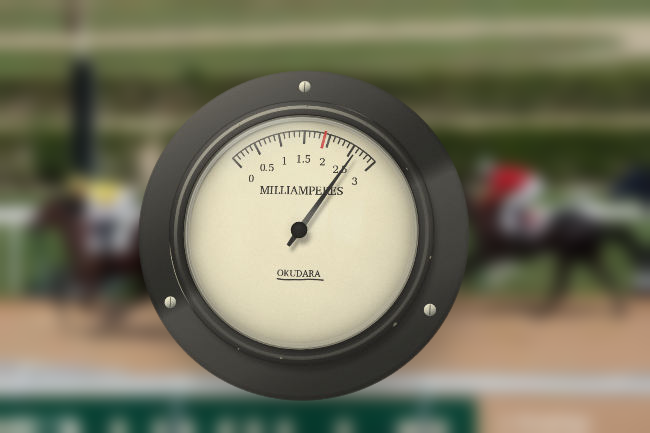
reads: **2.6** mA
